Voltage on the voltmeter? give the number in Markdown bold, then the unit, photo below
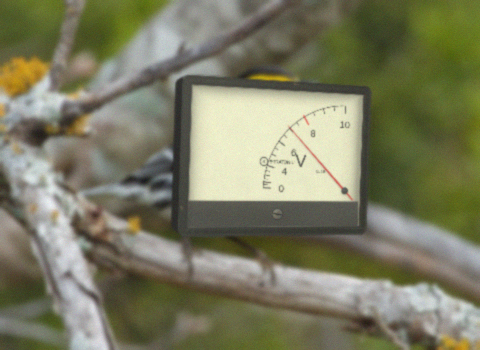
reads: **7** V
